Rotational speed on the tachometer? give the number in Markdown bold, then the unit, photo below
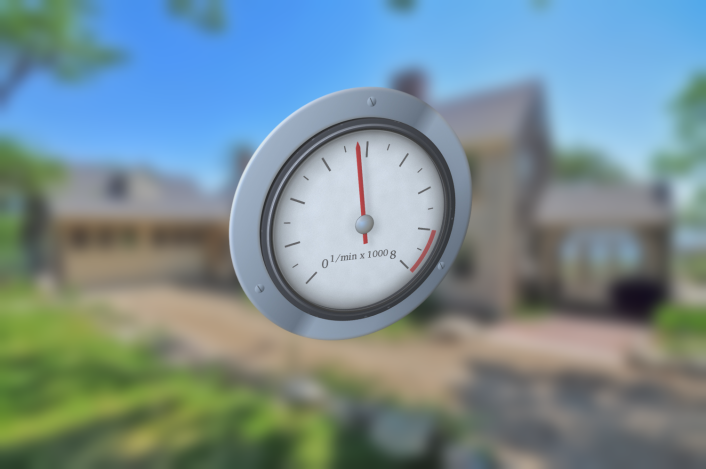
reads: **3750** rpm
